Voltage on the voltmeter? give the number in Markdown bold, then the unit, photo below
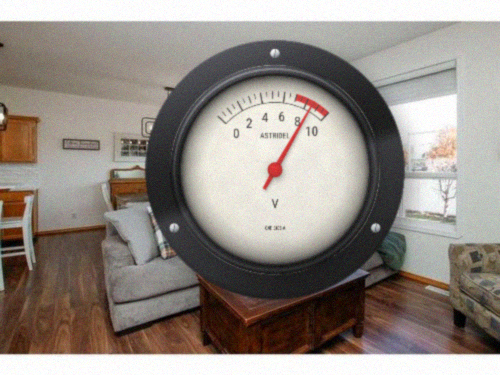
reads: **8.5** V
